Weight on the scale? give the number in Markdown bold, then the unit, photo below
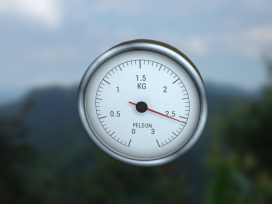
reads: **2.55** kg
